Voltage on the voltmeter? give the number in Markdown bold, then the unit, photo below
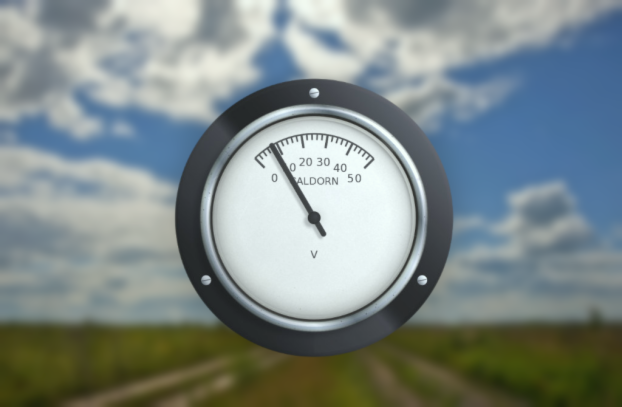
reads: **8** V
